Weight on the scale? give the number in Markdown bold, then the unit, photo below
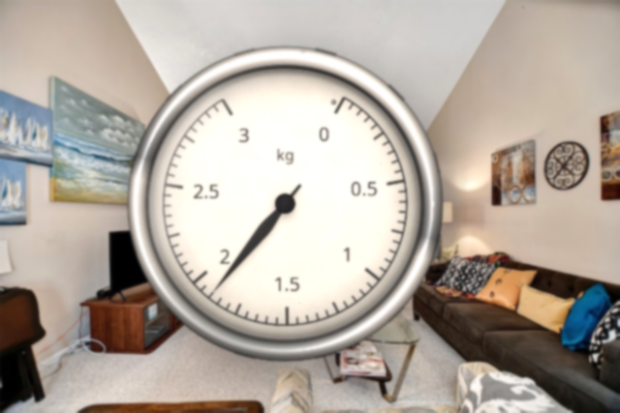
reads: **1.9** kg
